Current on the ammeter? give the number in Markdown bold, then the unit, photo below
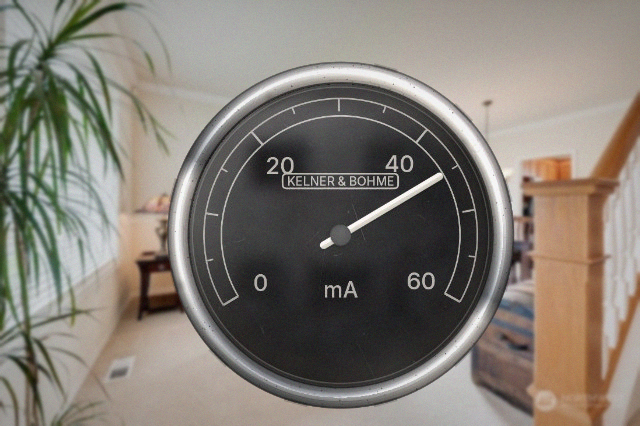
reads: **45** mA
